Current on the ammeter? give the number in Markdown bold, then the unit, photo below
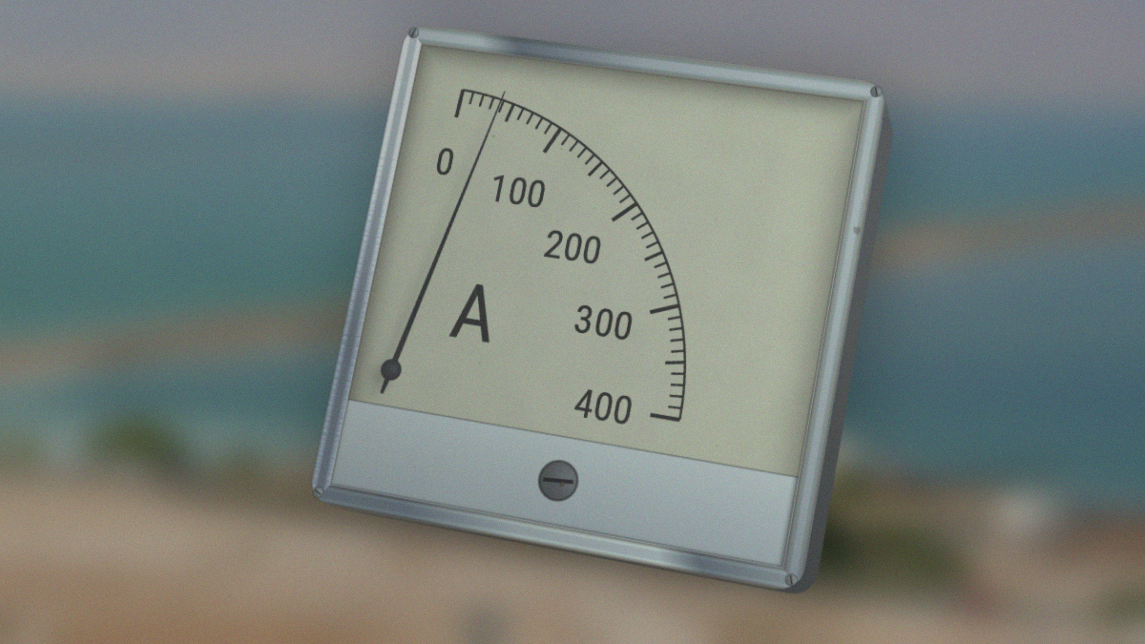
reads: **40** A
